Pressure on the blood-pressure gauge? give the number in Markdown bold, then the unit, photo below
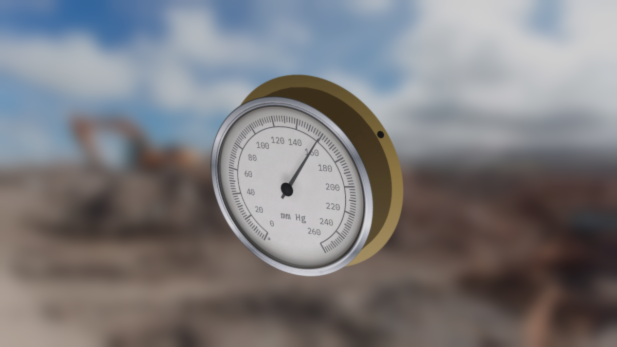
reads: **160** mmHg
